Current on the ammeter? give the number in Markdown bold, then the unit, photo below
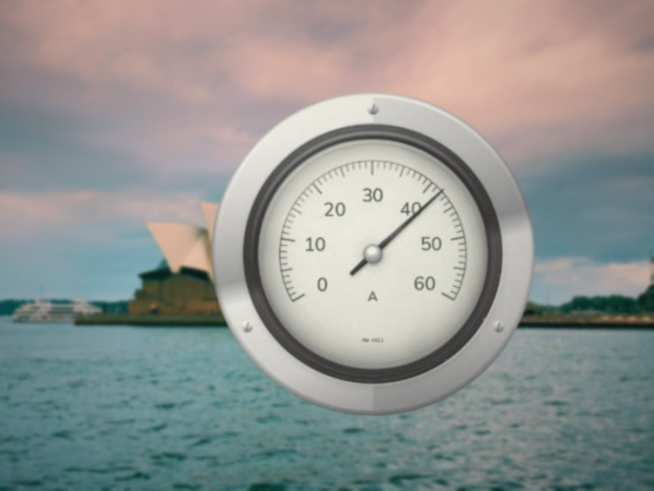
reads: **42** A
